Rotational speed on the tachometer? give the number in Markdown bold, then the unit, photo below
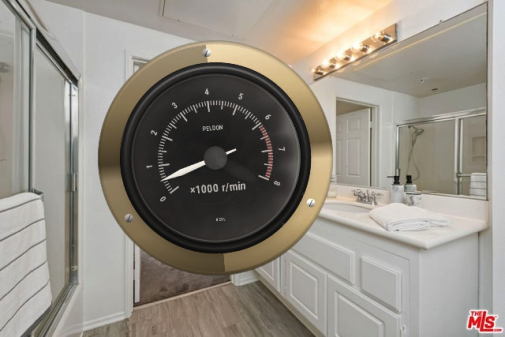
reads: **500** rpm
